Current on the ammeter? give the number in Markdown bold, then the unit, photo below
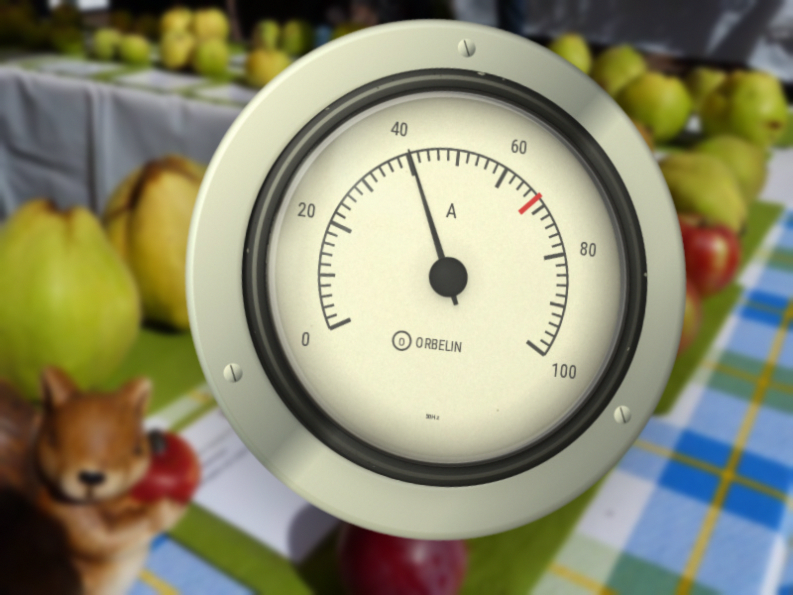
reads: **40** A
